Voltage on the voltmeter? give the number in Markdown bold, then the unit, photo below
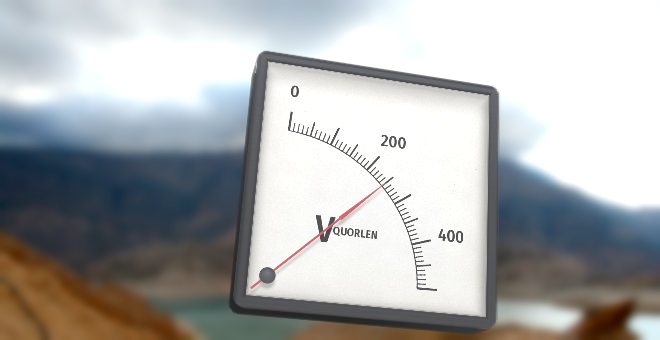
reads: **250** V
